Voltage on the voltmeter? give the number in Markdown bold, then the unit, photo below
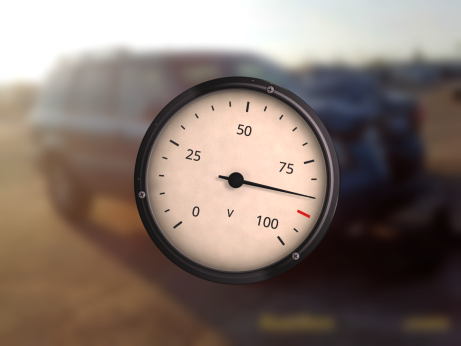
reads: **85** V
